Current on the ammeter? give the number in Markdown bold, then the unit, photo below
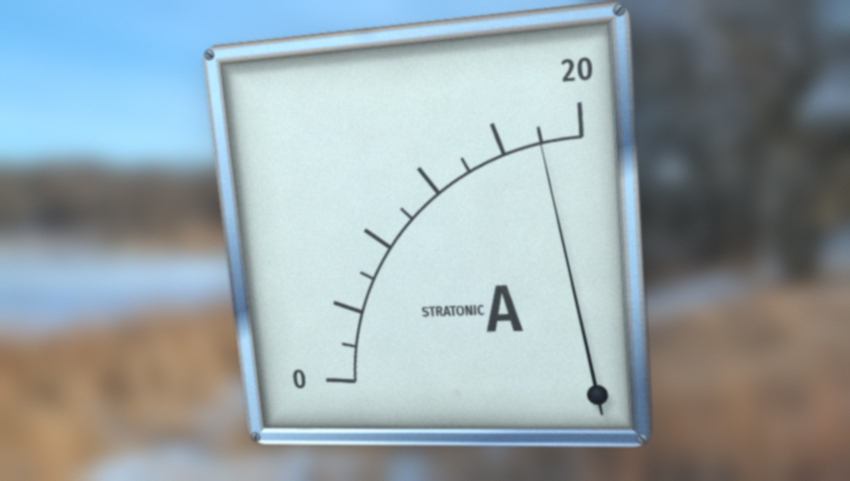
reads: **18** A
